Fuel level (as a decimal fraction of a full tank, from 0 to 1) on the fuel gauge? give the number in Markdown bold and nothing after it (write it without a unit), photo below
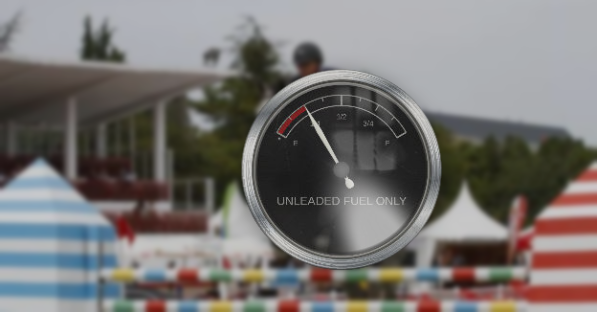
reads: **0.25**
